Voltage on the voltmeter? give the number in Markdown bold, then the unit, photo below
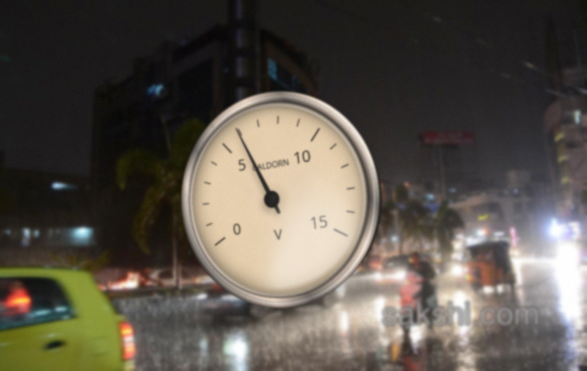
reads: **6** V
